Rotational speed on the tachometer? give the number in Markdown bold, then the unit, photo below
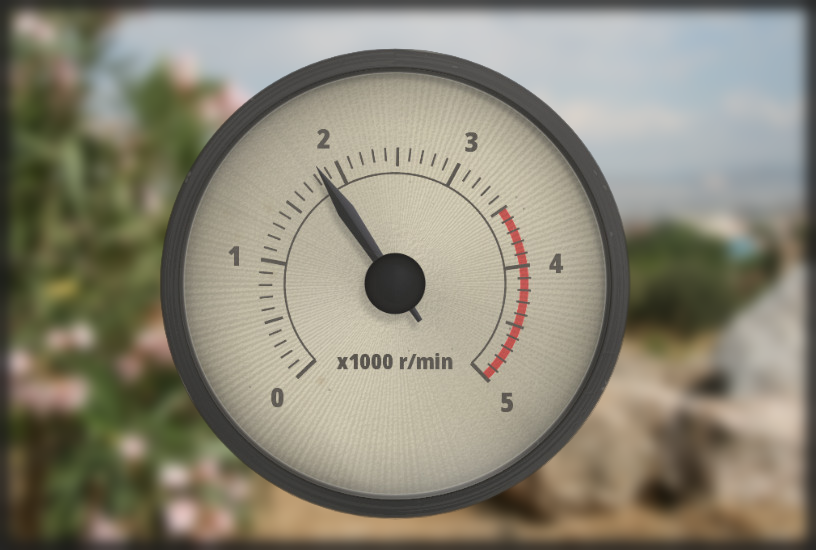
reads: **1850** rpm
